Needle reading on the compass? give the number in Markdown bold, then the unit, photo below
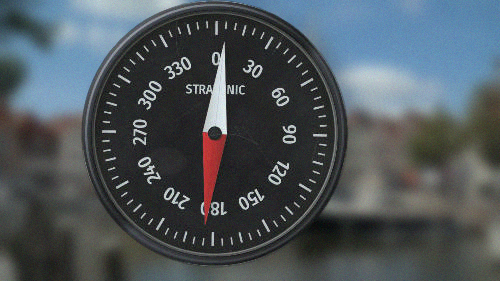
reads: **185** °
